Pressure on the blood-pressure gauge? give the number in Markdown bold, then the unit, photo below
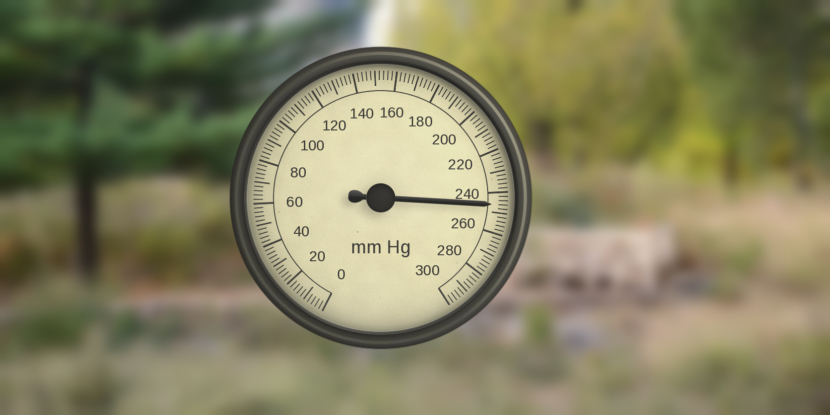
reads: **246** mmHg
